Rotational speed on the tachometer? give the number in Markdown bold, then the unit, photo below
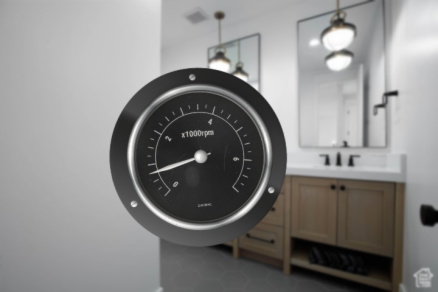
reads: **750** rpm
